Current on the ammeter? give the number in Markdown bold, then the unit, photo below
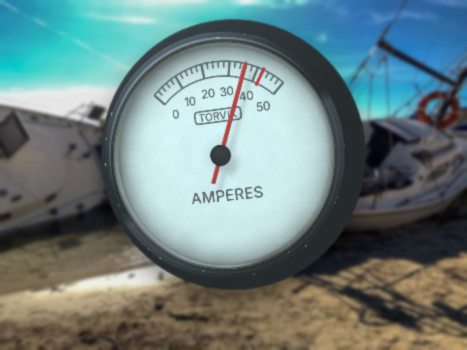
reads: **36** A
